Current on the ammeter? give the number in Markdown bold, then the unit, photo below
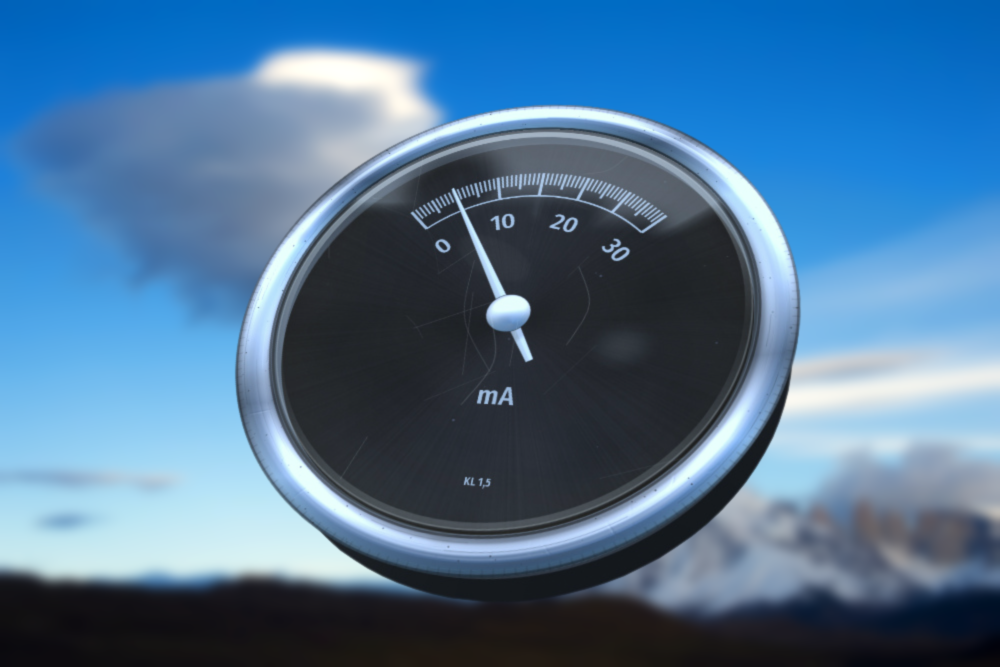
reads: **5** mA
